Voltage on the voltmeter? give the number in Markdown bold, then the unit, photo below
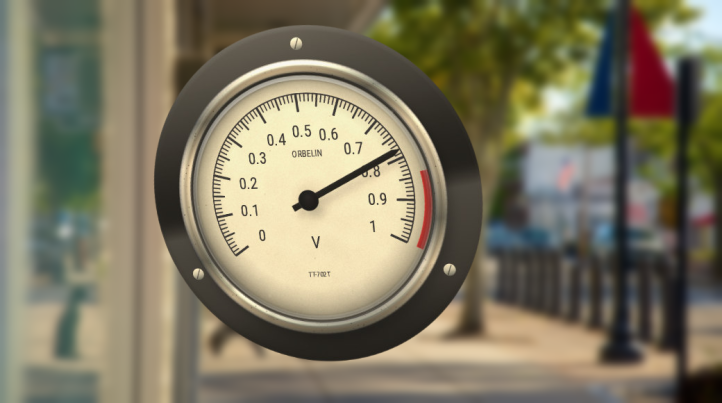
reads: **0.78** V
